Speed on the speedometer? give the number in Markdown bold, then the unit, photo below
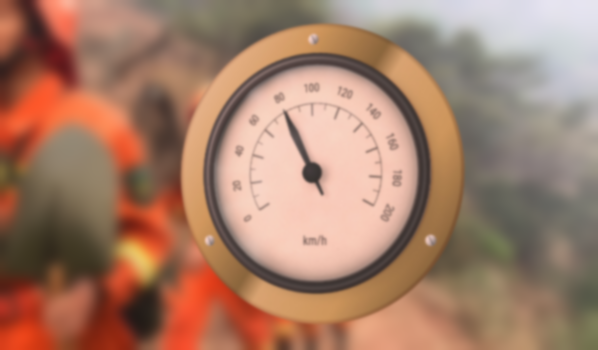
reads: **80** km/h
